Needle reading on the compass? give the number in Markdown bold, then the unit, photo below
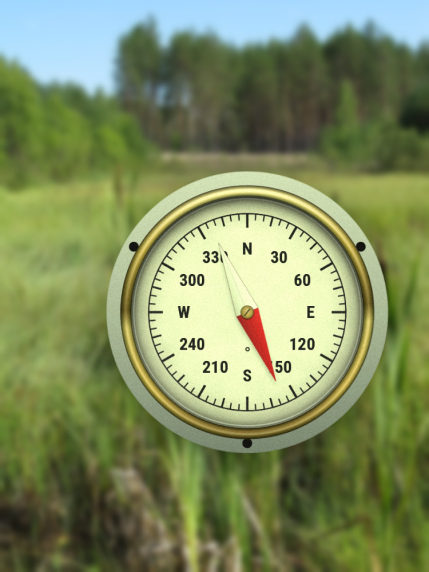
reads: **157.5** °
